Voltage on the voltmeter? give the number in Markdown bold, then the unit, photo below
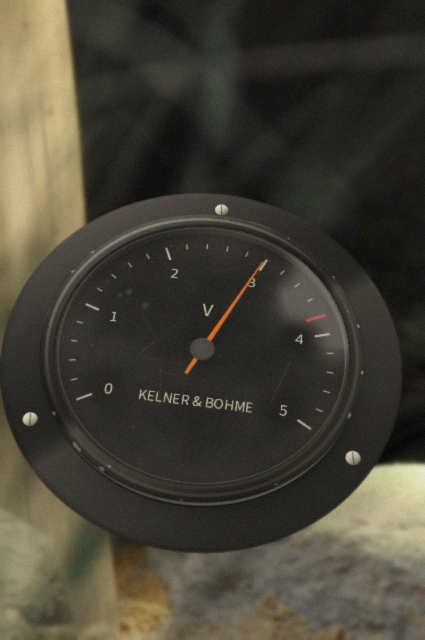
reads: **3** V
